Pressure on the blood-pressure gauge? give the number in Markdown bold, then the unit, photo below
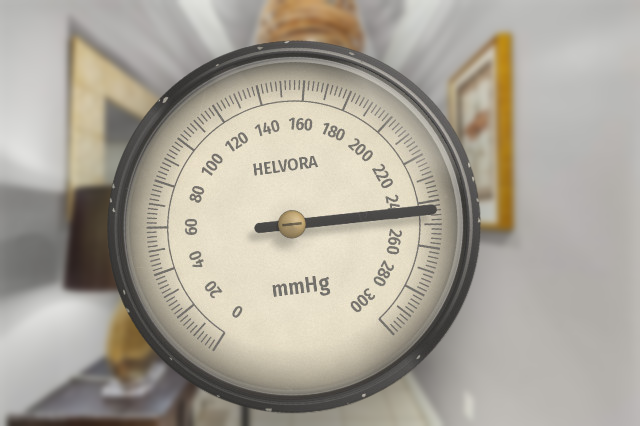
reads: **244** mmHg
